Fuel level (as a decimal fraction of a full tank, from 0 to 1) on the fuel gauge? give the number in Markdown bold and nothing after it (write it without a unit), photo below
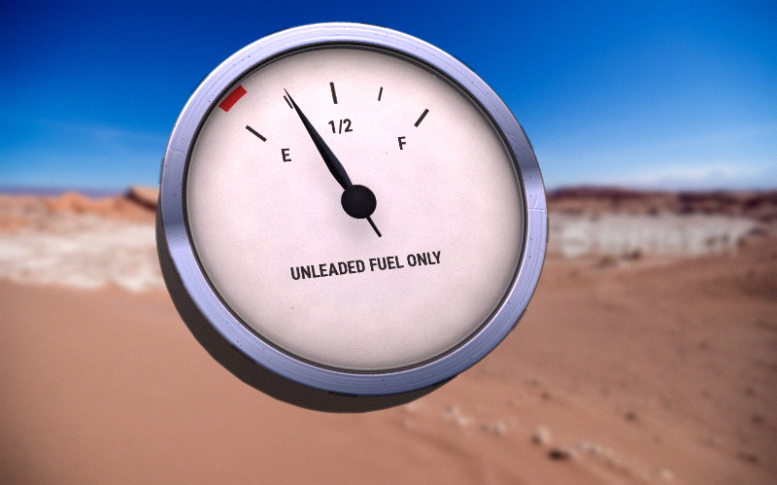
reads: **0.25**
